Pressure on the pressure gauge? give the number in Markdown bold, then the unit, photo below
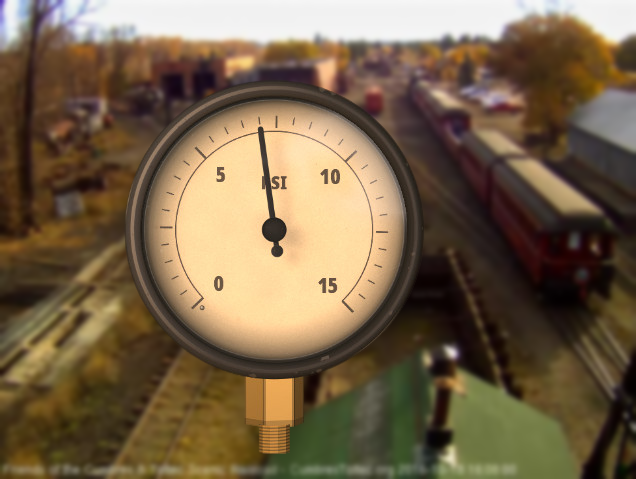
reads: **7** psi
